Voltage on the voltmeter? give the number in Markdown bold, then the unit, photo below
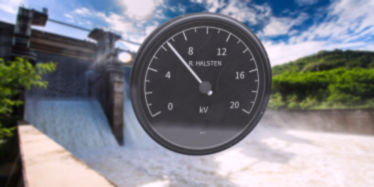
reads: **6.5** kV
